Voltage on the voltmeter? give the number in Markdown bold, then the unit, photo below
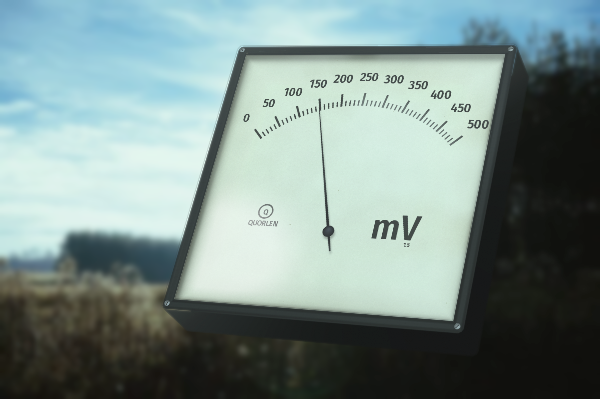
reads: **150** mV
